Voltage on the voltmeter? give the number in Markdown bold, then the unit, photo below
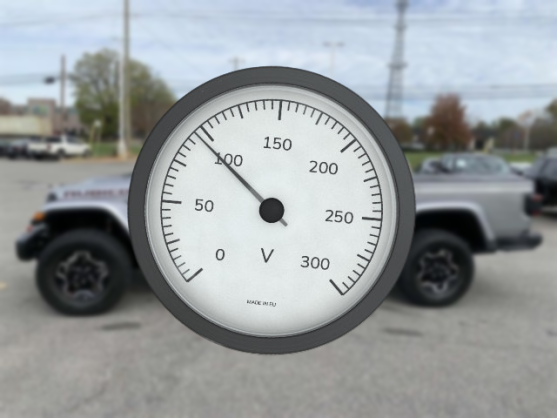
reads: **95** V
